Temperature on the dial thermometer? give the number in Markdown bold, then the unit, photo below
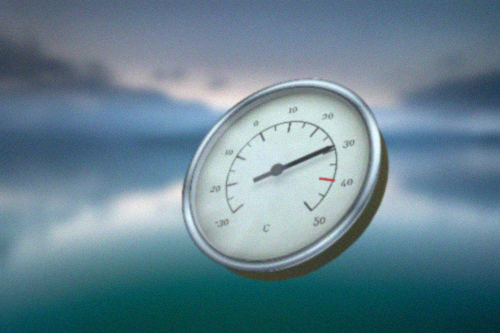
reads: **30** °C
